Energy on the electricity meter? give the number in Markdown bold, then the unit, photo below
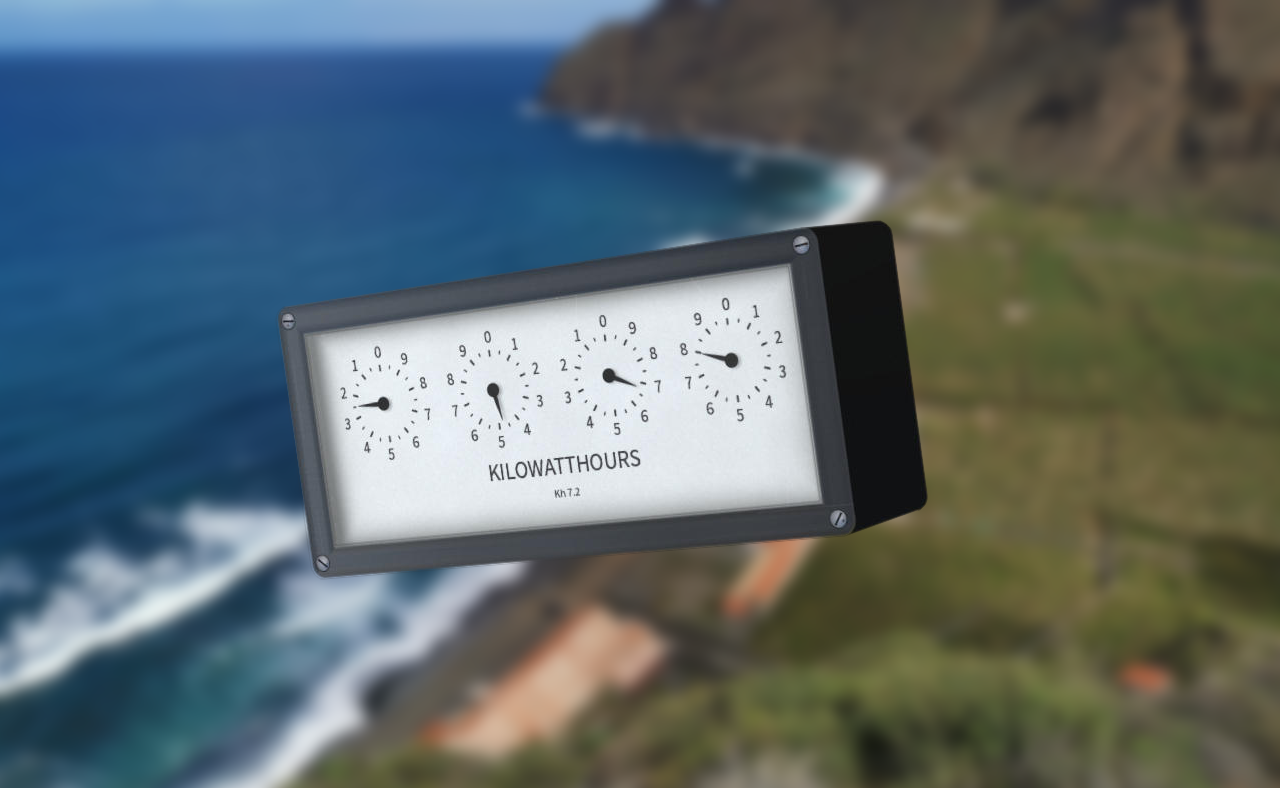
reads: **2468** kWh
